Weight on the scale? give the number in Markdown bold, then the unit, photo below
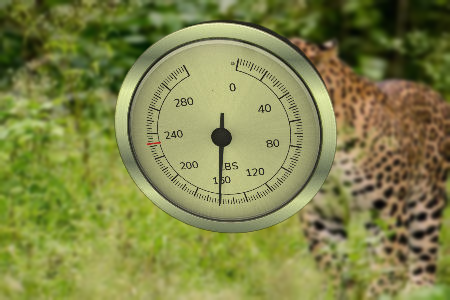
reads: **160** lb
